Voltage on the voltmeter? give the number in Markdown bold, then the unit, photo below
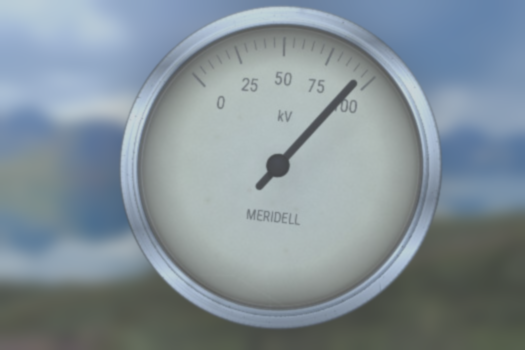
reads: **95** kV
